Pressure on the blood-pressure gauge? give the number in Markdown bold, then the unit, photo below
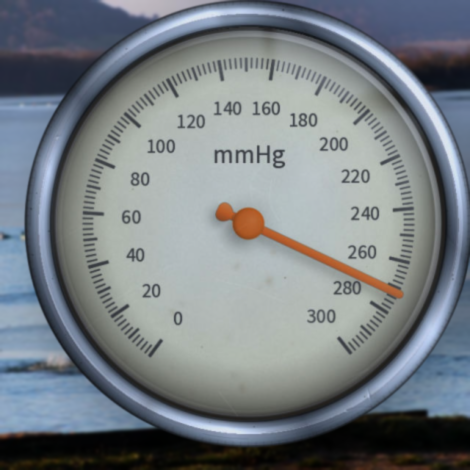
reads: **272** mmHg
